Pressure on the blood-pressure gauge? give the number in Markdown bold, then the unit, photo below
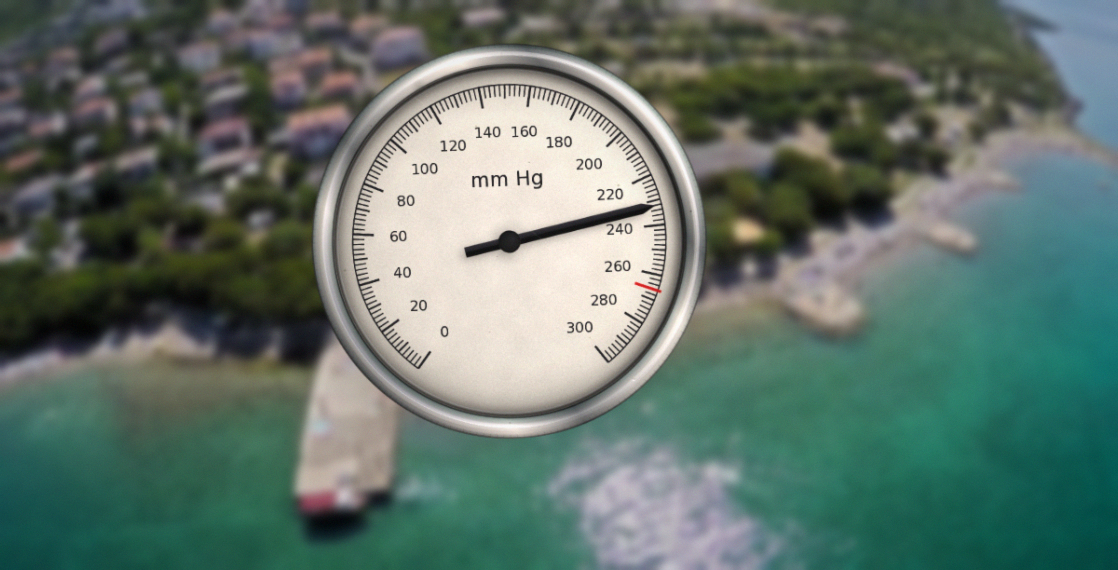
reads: **232** mmHg
